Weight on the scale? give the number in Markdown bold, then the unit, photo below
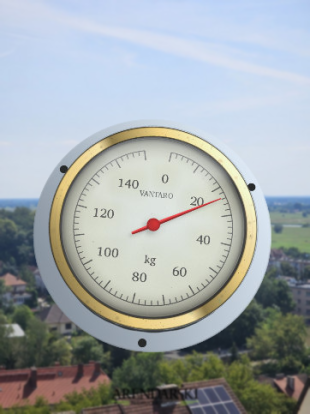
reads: **24** kg
